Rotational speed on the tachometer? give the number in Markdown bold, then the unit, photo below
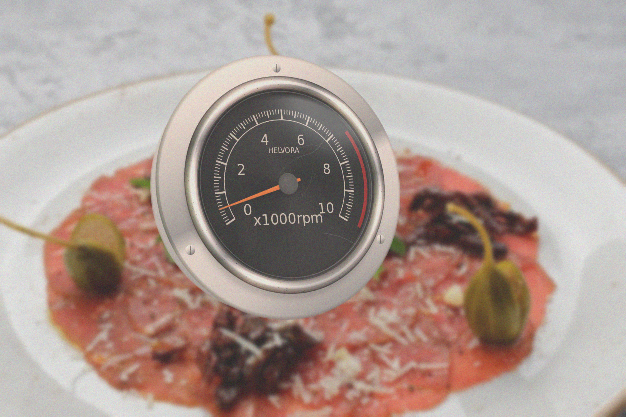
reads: **500** rpm
